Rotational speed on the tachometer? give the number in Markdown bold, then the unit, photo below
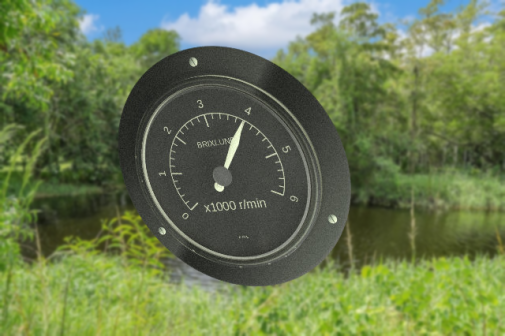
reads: **4000** rpm
